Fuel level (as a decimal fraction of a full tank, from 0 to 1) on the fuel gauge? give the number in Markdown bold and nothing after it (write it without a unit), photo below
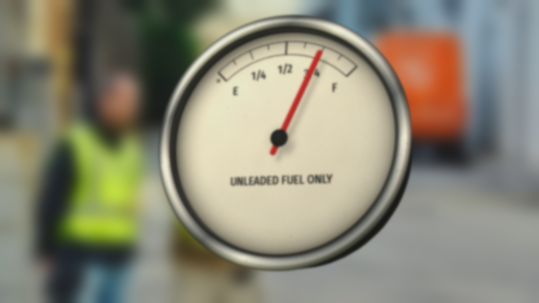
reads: **0.75**
